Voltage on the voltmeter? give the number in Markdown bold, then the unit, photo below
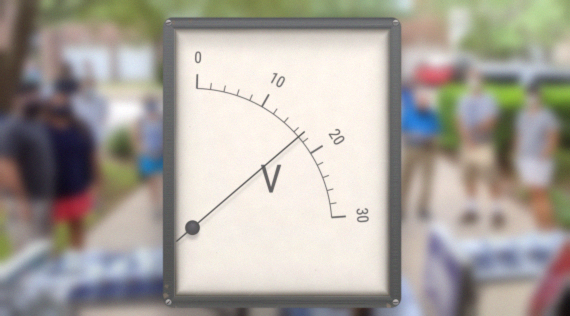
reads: **17** V
